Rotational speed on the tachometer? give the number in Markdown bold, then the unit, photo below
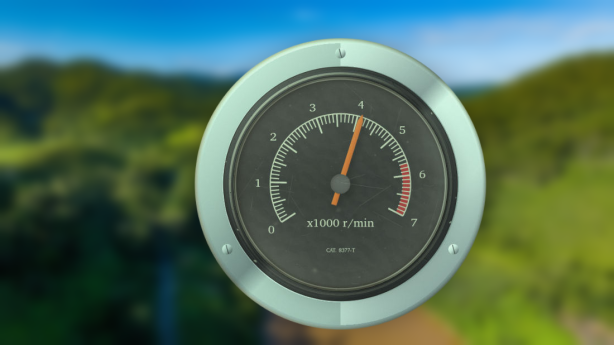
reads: **4100** rpm
